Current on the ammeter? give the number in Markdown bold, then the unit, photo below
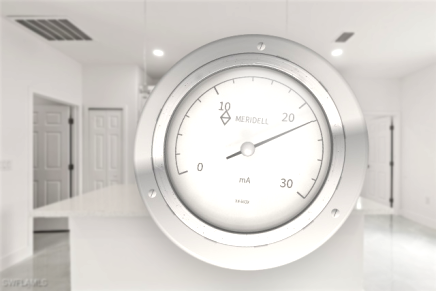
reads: **22** mA
